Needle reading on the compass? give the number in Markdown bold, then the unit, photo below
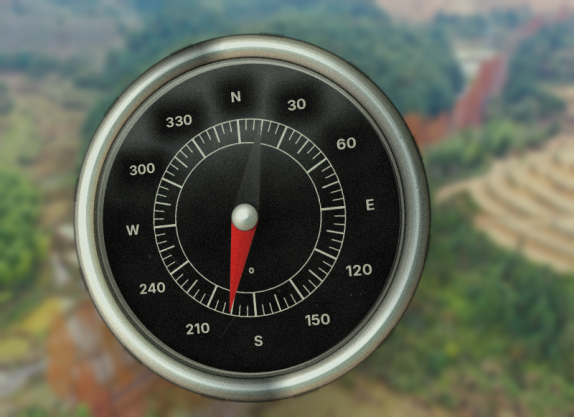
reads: **195** °
